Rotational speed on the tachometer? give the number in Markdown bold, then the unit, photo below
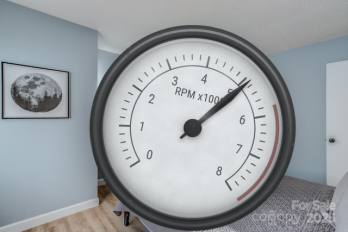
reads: **5100** rpm
